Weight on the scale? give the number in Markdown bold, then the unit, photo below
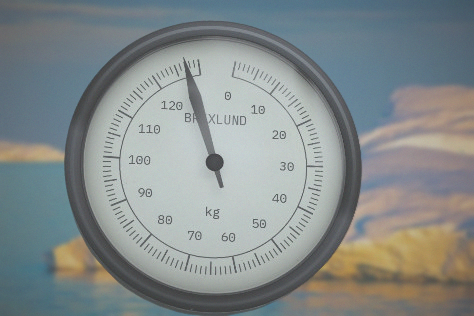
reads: **127** kg
